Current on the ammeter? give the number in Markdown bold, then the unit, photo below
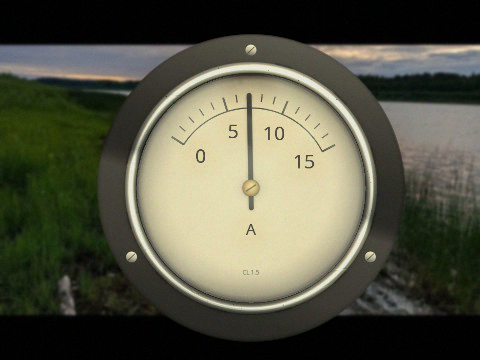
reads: **7** A
